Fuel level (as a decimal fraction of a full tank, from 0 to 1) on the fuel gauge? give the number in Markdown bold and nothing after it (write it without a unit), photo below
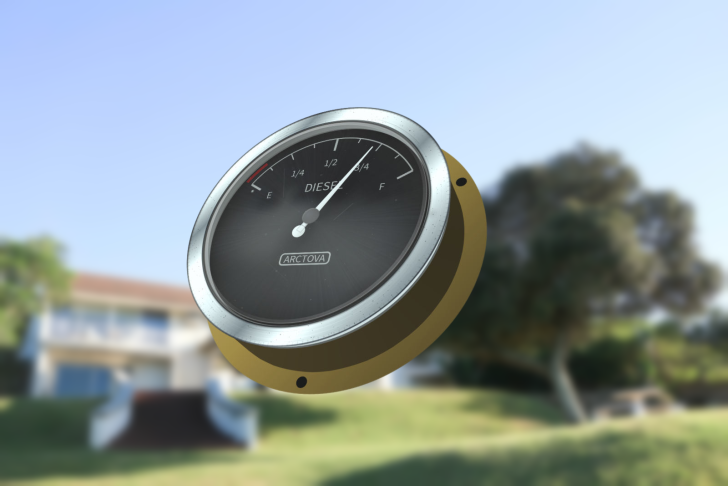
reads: **0.75**
